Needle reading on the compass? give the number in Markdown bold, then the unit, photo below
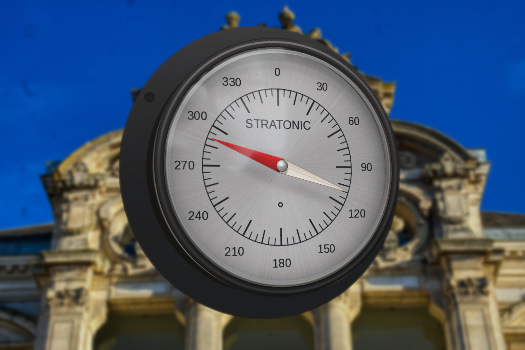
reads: **290** °
